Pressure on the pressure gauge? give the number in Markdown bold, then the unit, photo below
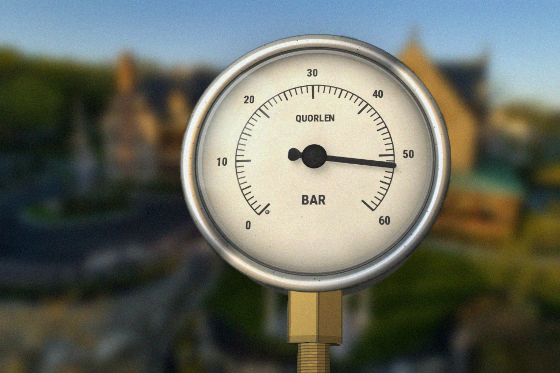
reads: **52** bar
